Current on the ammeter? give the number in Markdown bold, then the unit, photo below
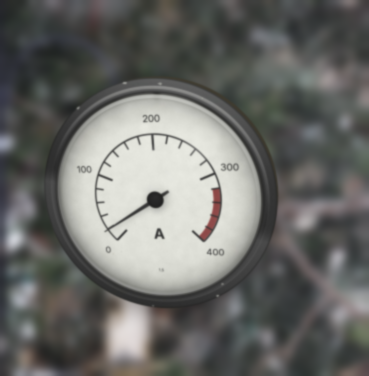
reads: **20** A
